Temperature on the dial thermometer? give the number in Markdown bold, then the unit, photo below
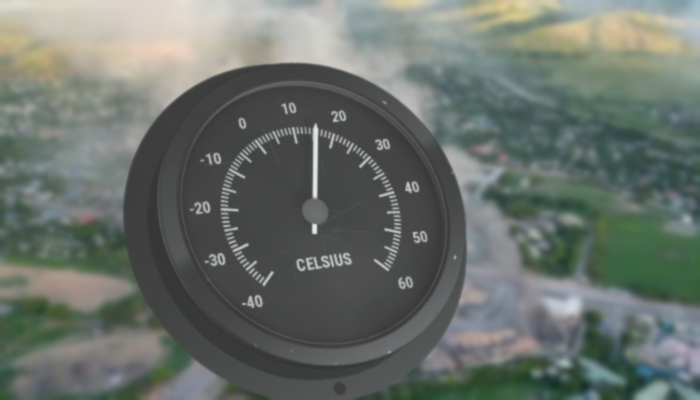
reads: **15** °C
